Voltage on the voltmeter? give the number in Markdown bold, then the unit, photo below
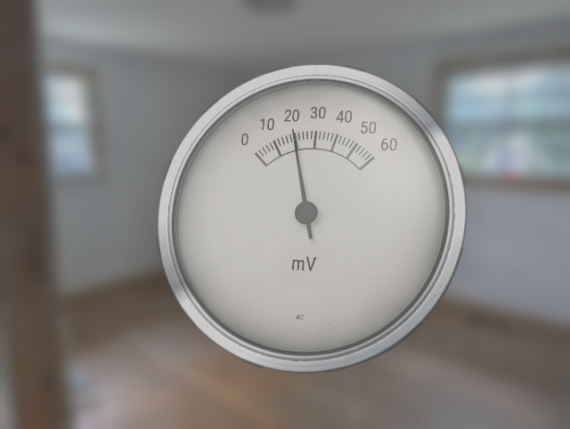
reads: **20** mV
